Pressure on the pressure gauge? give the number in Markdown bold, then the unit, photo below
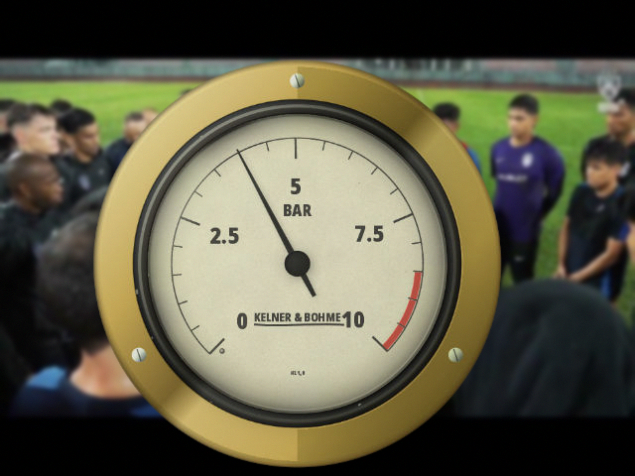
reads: **4** bar
